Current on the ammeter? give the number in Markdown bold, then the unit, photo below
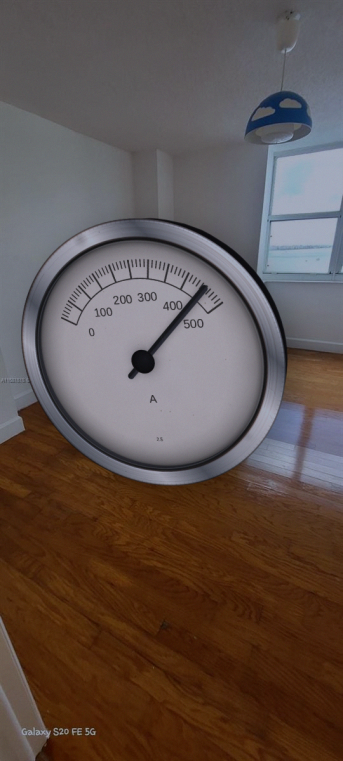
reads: **450** A
